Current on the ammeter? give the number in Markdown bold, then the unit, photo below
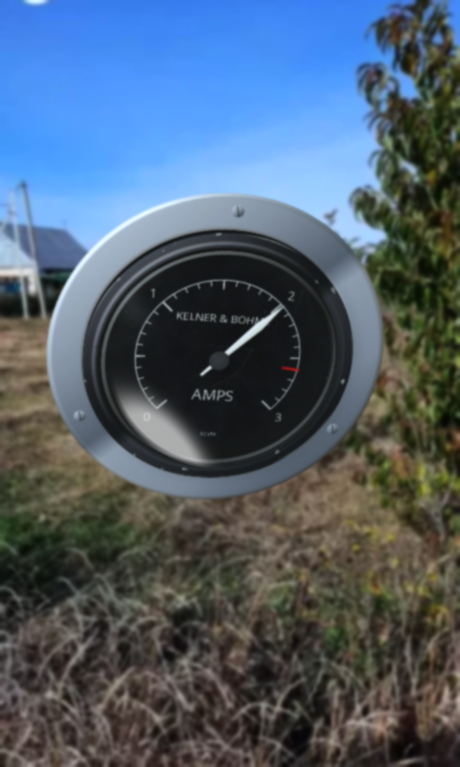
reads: **2** A
